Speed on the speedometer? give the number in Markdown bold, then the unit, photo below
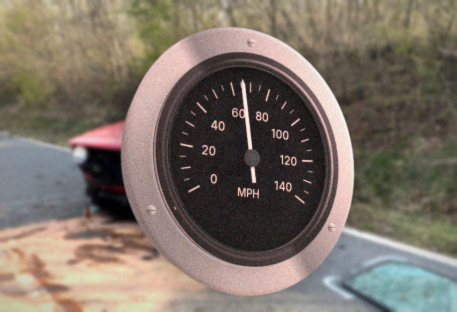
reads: **65** mph
